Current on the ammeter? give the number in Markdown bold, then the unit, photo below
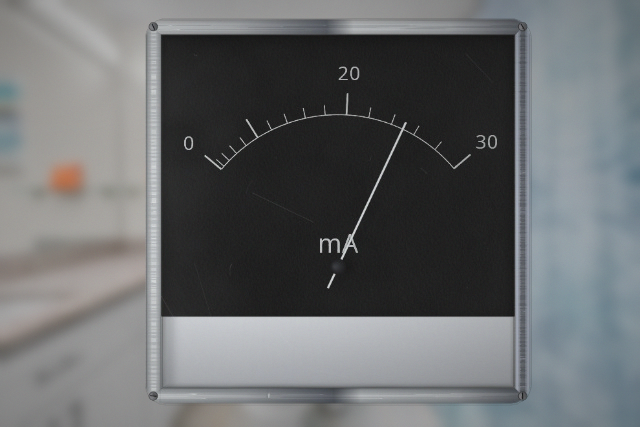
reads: **25** mA
